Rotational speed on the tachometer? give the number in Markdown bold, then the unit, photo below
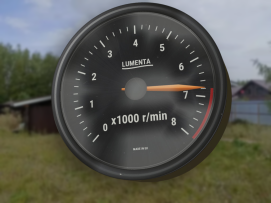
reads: **6800** rpm
